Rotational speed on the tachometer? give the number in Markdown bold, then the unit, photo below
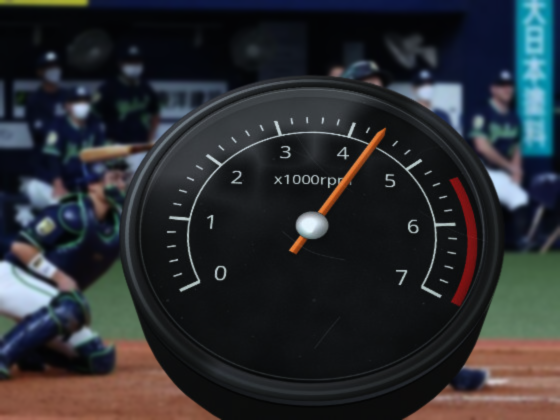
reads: **4400** rpm
